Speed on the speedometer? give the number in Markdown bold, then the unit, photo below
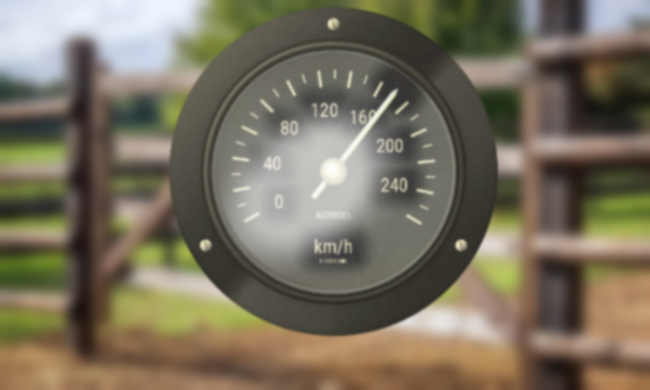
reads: **170** km/h
